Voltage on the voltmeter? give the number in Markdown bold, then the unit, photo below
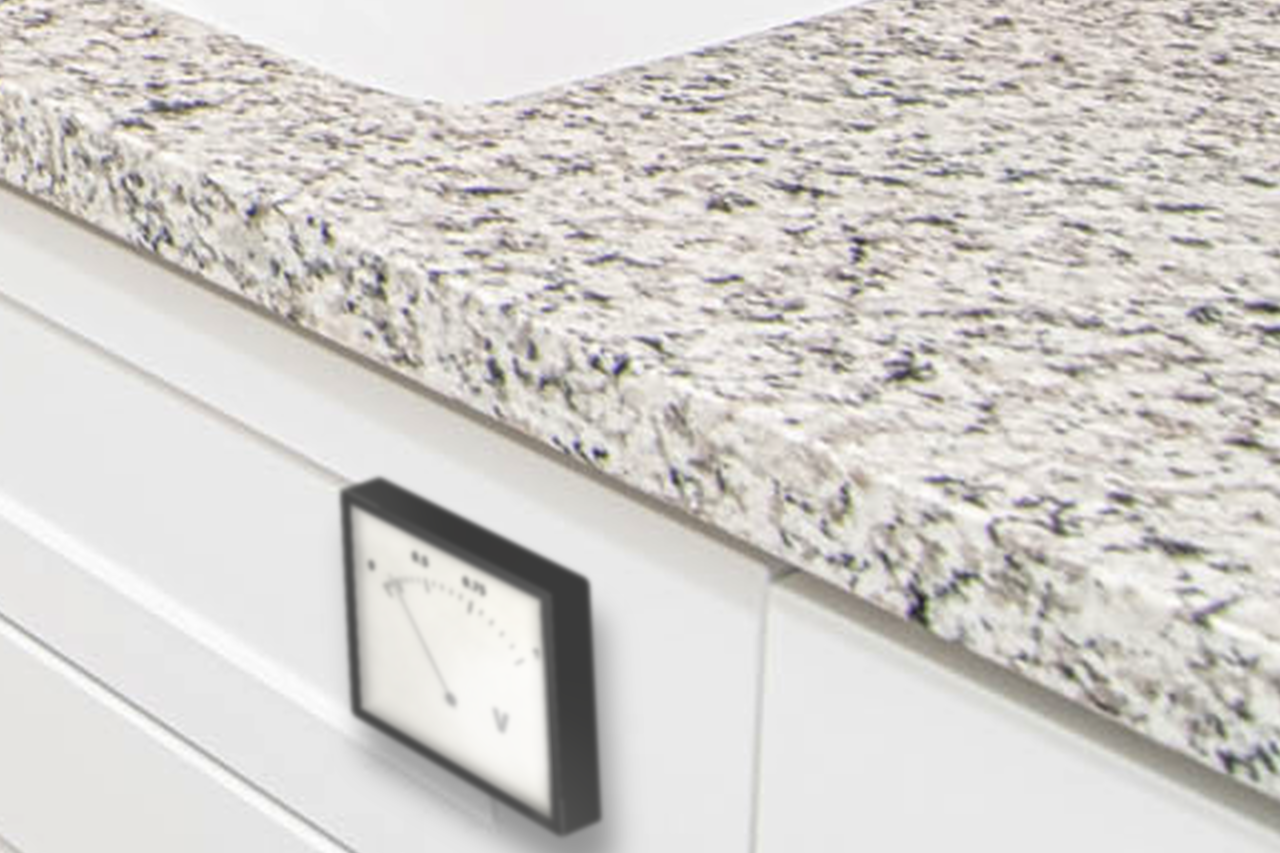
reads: **0.25** V
